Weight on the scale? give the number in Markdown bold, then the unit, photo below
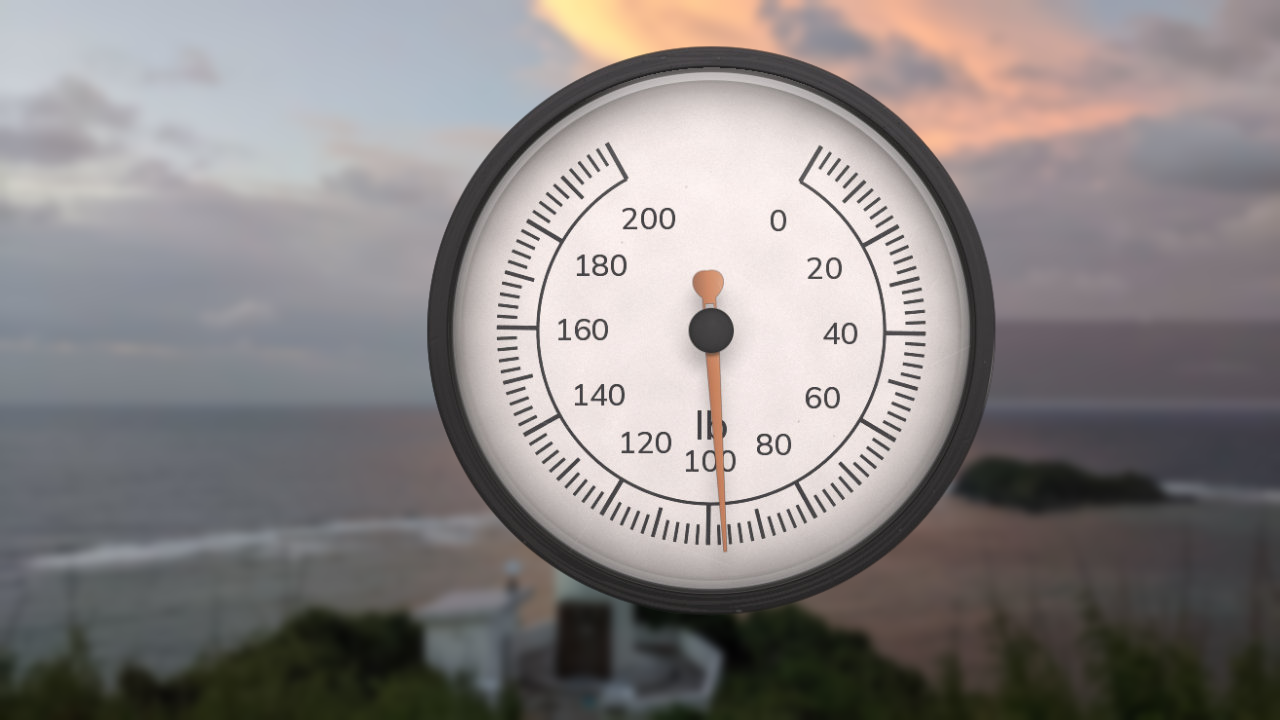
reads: **97** lb
